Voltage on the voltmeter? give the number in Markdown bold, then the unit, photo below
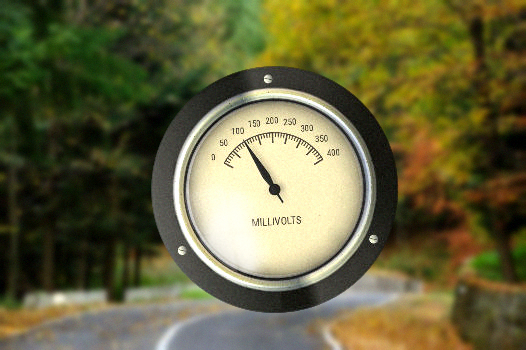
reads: **100** mV
